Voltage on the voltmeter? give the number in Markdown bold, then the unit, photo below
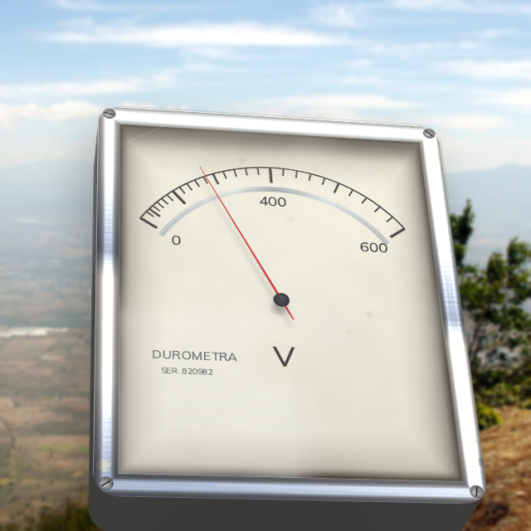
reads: **280** V
